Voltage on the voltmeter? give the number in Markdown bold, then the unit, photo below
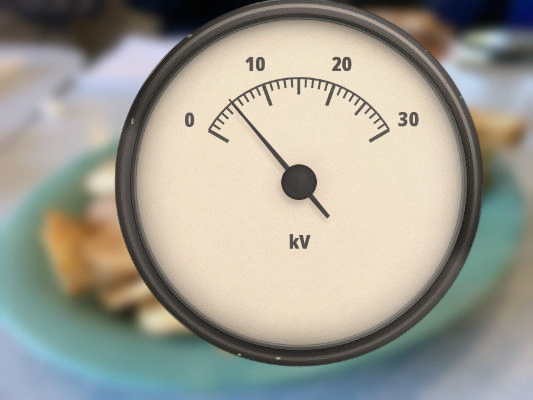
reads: **5** kV
